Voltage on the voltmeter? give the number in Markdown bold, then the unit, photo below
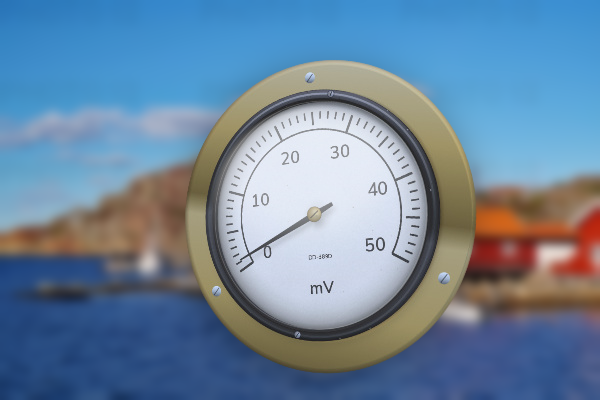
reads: **1** mV
